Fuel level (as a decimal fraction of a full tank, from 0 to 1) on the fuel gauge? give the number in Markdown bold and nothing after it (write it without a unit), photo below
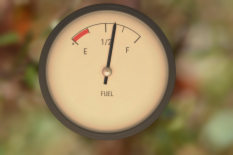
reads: **0.625**
